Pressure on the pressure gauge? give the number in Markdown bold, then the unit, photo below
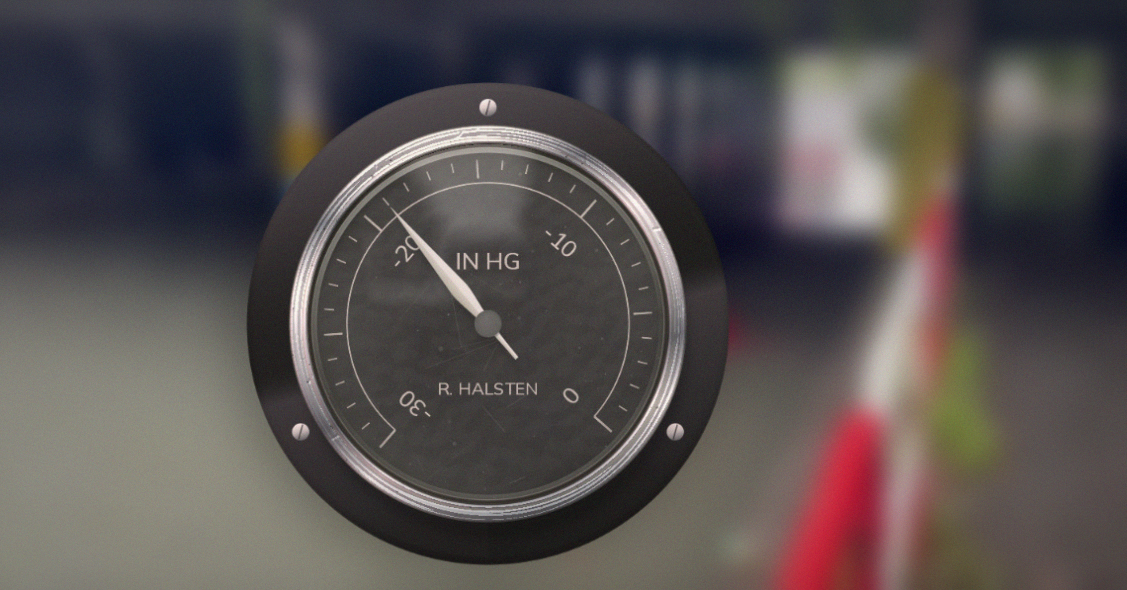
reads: **-19** inHg
